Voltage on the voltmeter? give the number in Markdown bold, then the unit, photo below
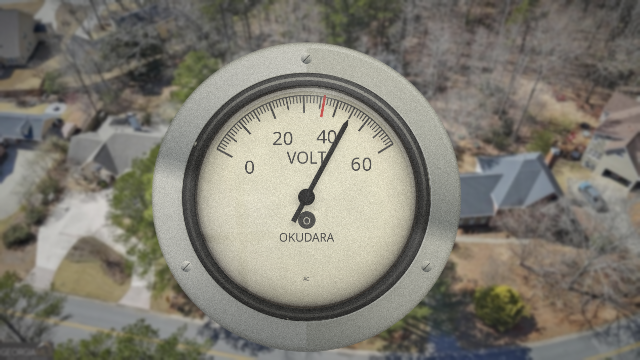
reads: **45** V
